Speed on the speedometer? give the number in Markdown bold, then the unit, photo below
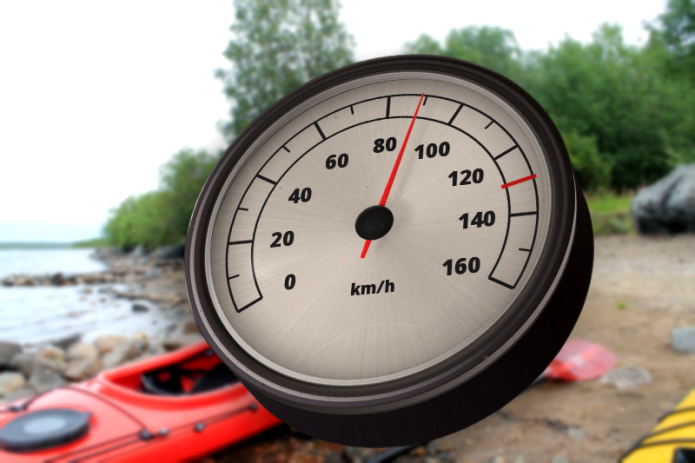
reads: **90** km/h
